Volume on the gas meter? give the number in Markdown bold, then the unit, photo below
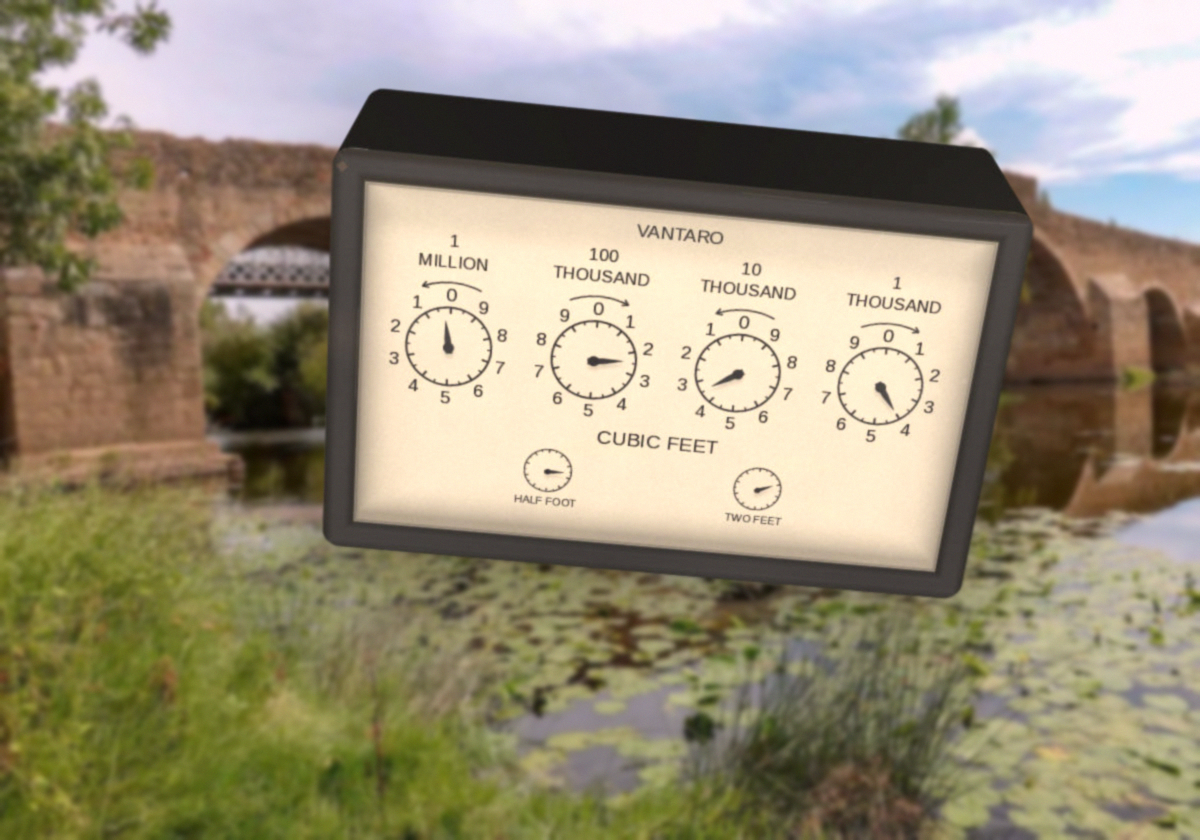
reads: **23400** ft³
